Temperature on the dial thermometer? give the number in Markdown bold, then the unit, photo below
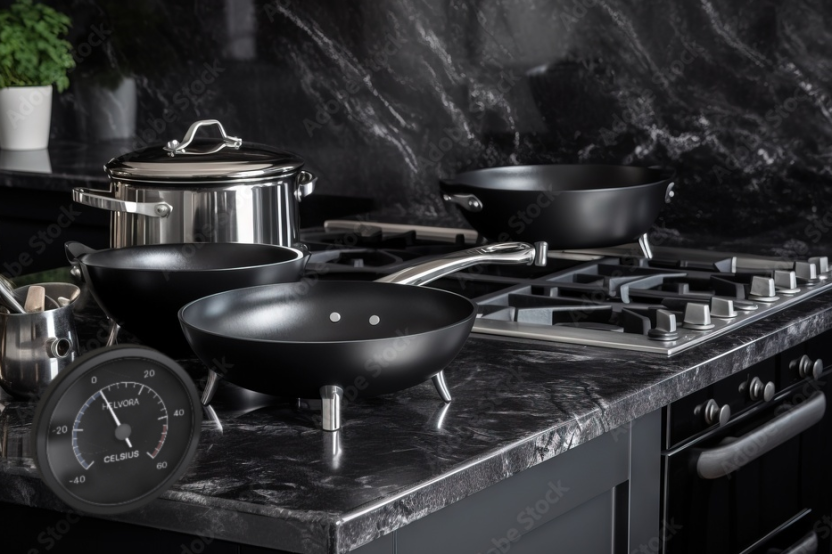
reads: **0** °C
